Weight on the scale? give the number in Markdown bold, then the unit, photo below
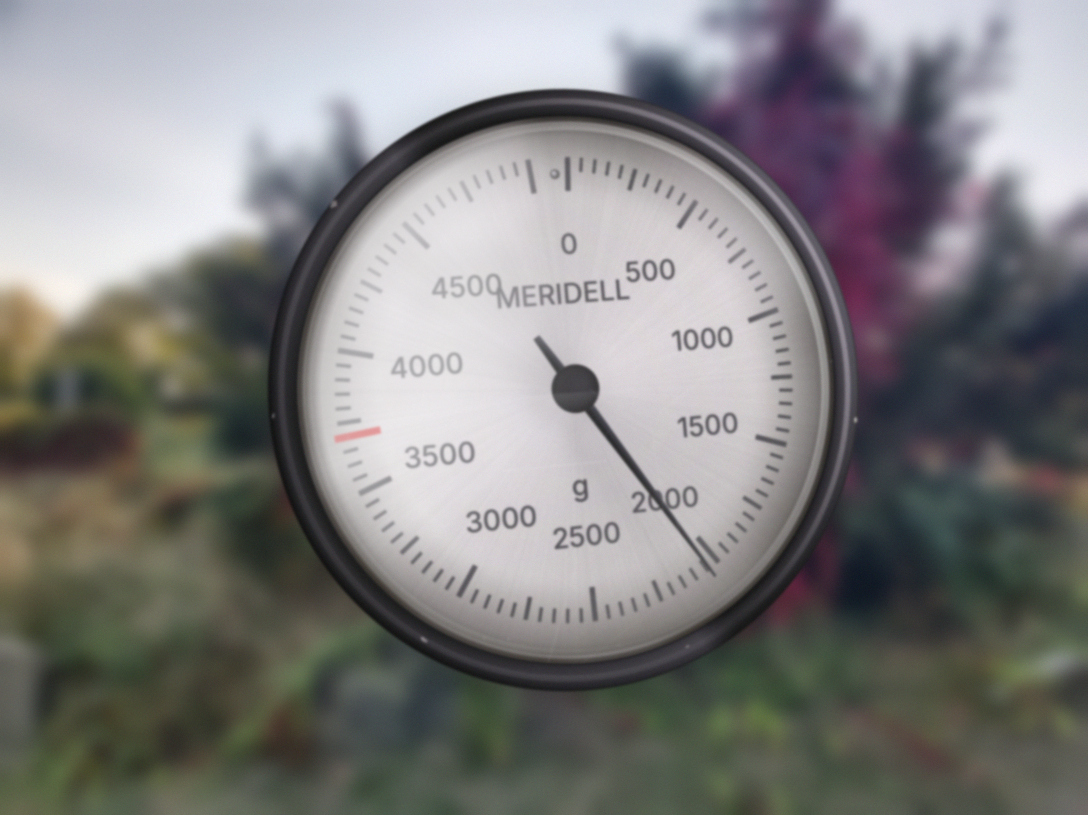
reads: **2050** g
